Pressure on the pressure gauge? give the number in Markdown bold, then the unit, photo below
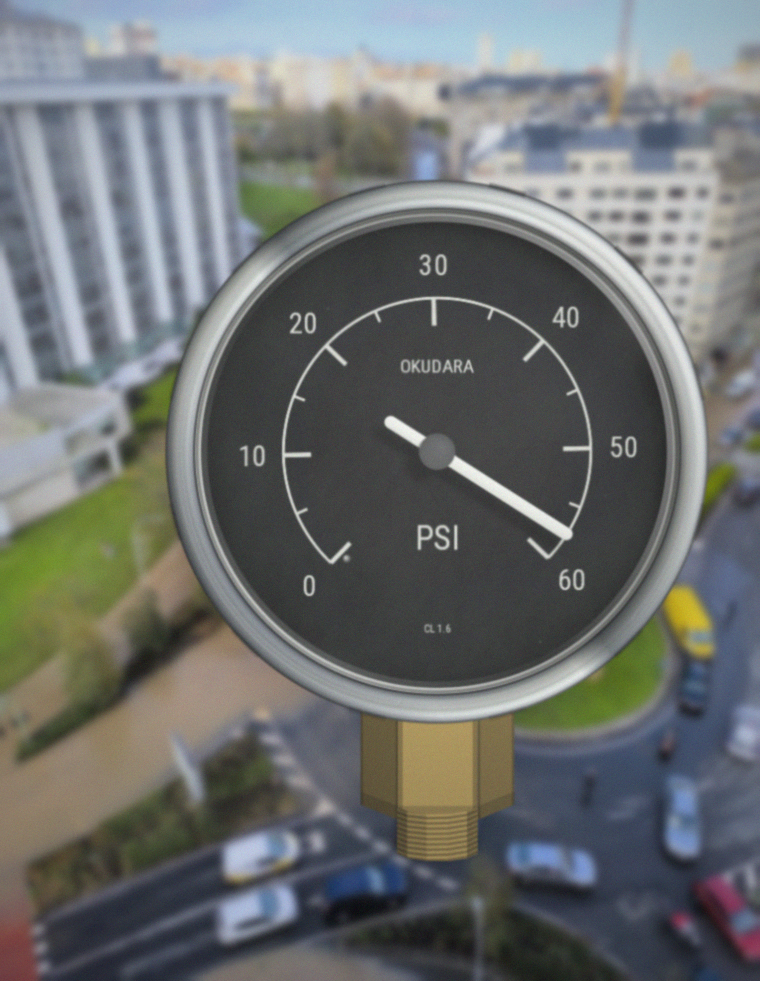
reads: **57.5** psi
